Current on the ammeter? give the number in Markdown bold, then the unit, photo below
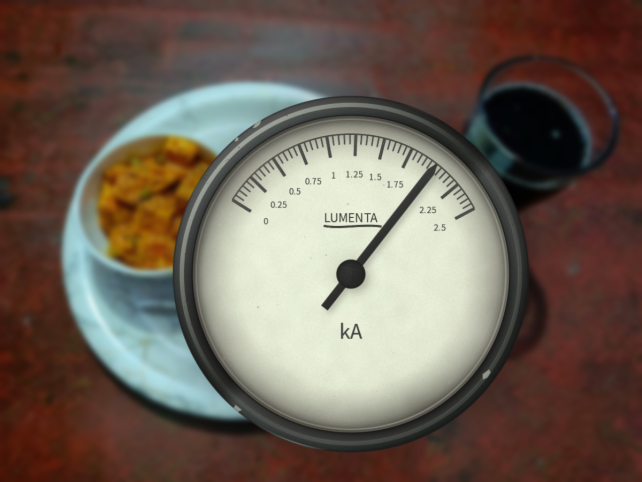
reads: **2** kA
